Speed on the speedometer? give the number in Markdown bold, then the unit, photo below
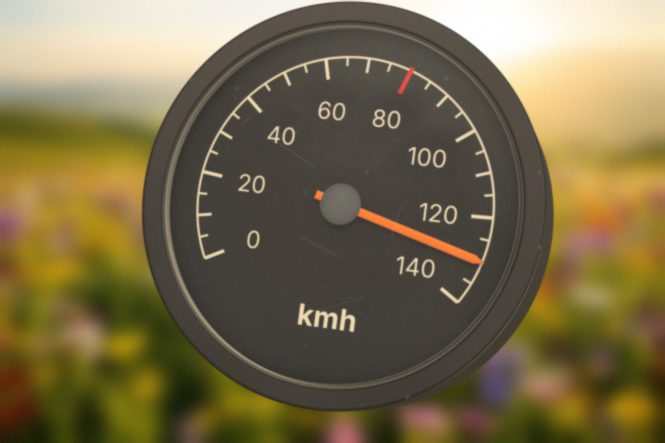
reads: **130** km/h
